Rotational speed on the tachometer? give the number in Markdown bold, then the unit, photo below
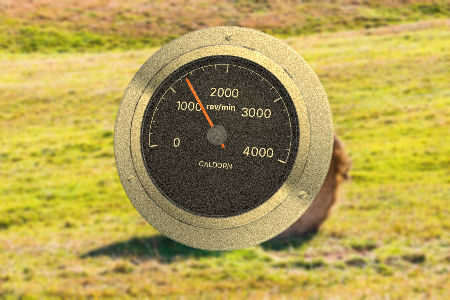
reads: **1300** rpm
